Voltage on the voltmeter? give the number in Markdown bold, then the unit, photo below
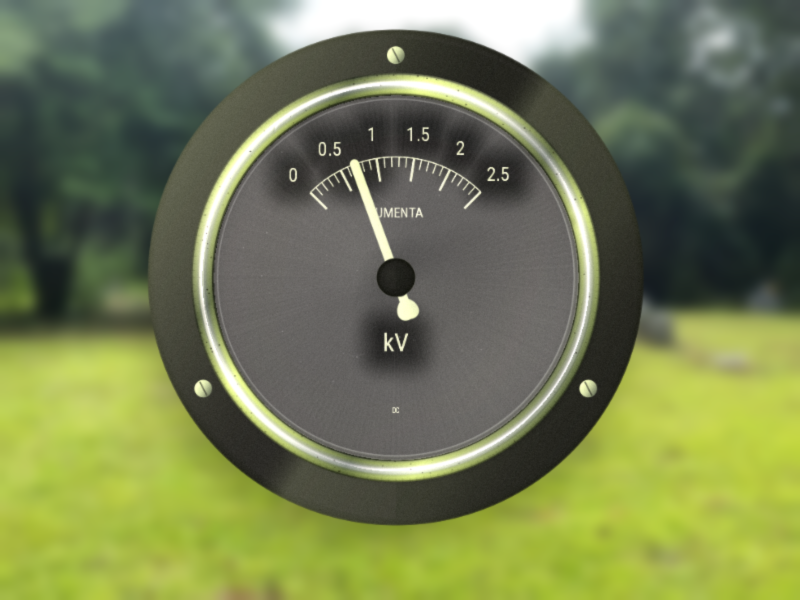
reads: **0.7** kV
